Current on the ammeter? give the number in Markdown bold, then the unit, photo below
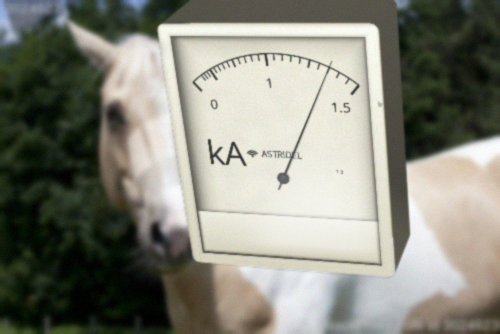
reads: **1.35** kA
